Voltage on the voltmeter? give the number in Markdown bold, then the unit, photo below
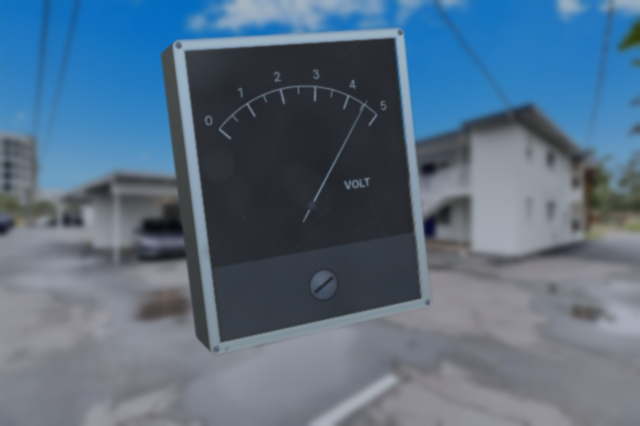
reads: **4.5** V
